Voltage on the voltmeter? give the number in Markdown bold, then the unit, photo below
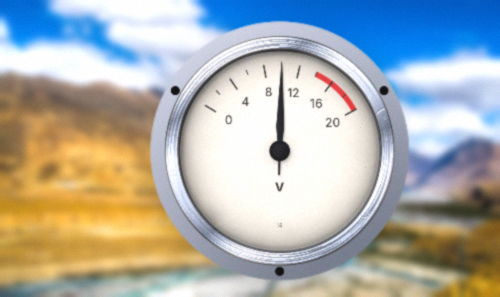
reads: **10** V
